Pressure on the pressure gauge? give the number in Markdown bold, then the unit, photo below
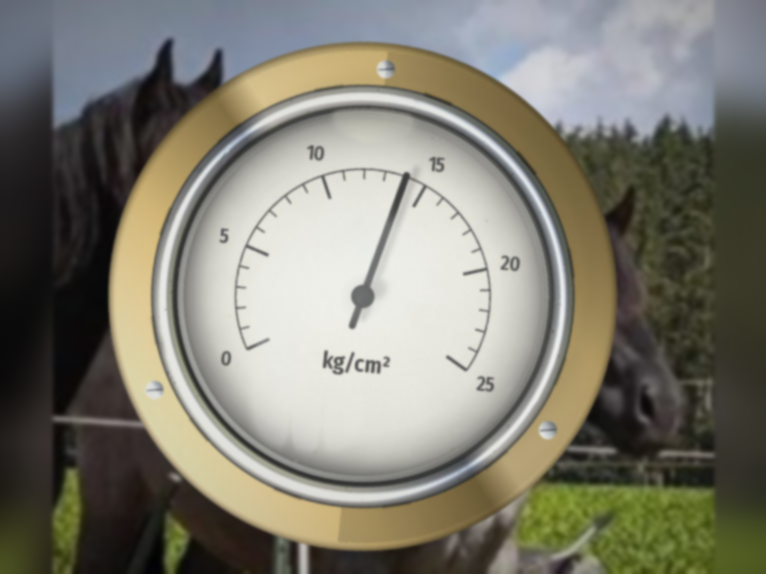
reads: **14** kg/cm²
